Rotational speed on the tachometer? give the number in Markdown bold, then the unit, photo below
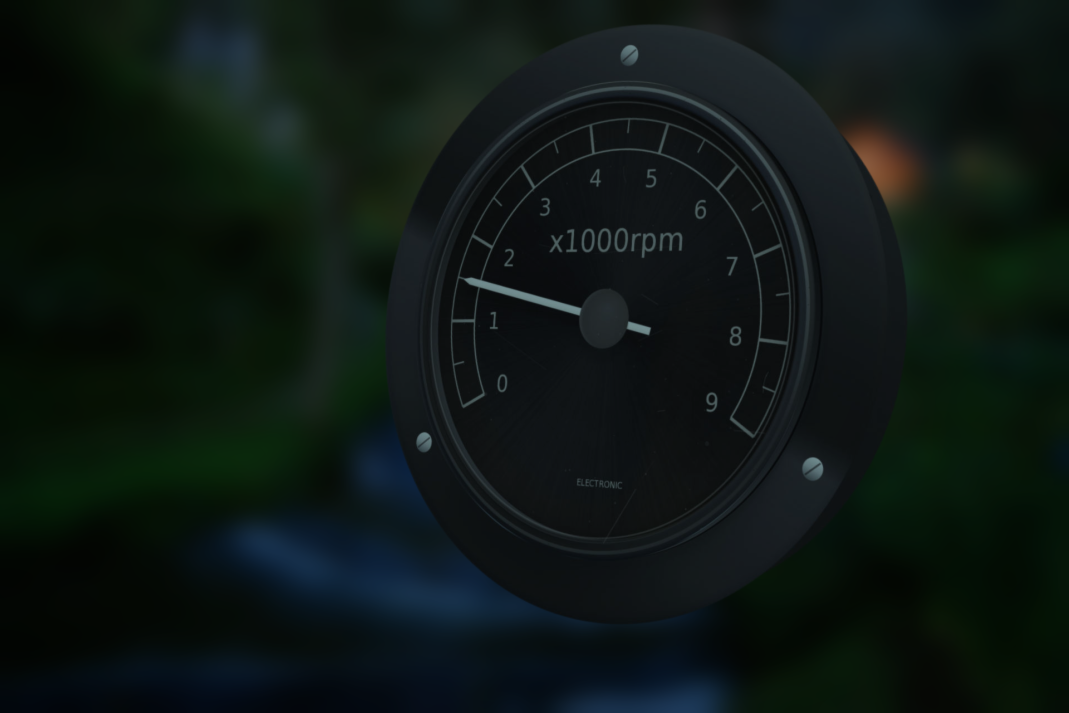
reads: **1500** rpm
